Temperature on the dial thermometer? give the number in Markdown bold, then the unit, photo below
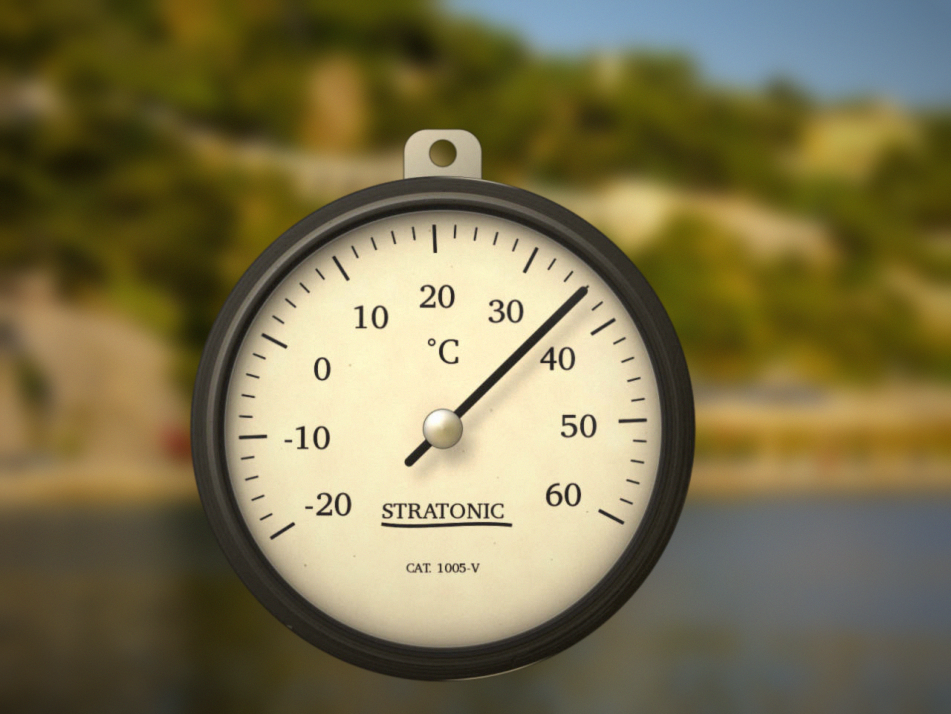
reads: **36** °C
